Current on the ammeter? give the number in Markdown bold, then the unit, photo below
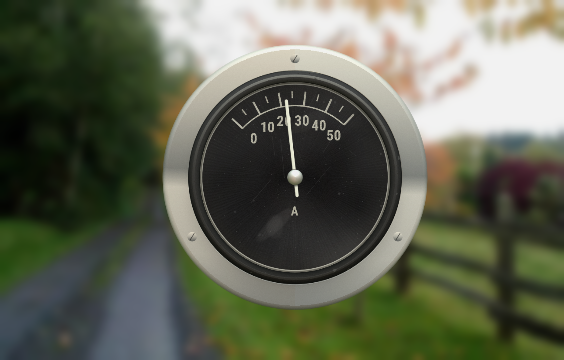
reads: **22.5** A
